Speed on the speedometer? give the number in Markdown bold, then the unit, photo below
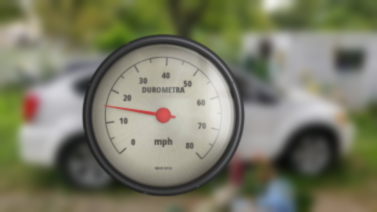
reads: **15** mph
